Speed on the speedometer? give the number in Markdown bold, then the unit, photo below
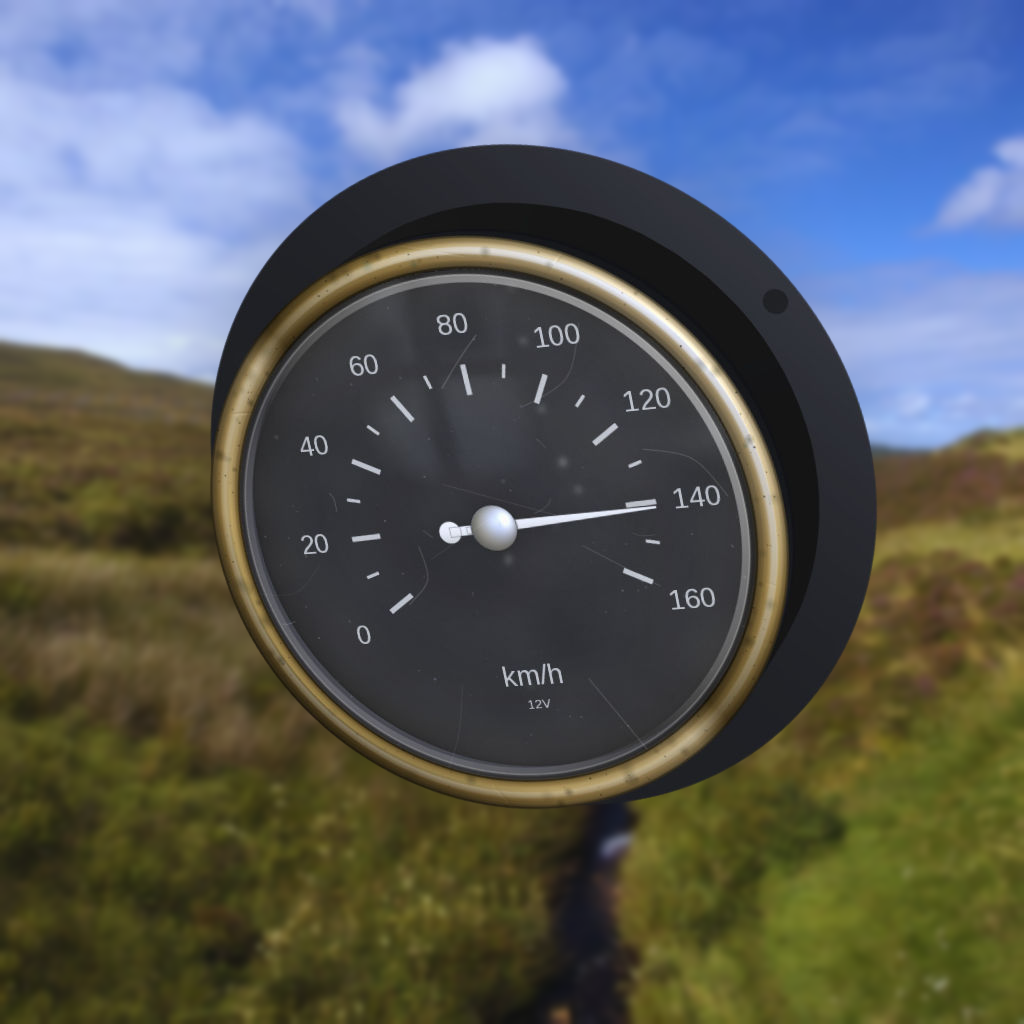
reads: **140** km/h
